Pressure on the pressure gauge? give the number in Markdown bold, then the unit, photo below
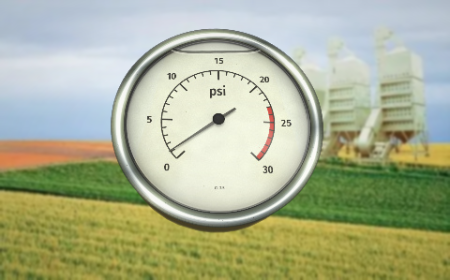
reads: **1** psi
